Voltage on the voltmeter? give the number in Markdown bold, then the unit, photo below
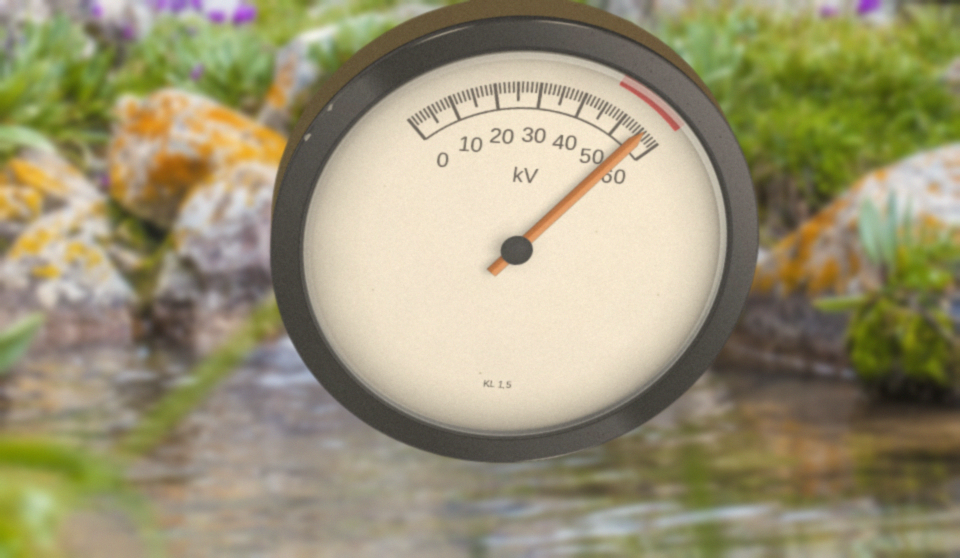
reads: **55** kV
